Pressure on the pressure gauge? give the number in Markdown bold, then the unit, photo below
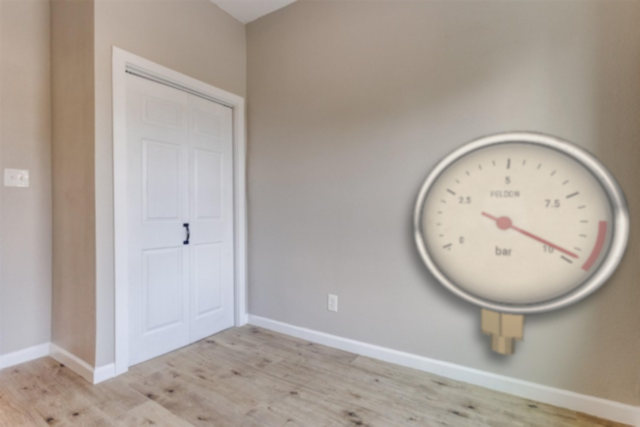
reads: **9.75** bar
